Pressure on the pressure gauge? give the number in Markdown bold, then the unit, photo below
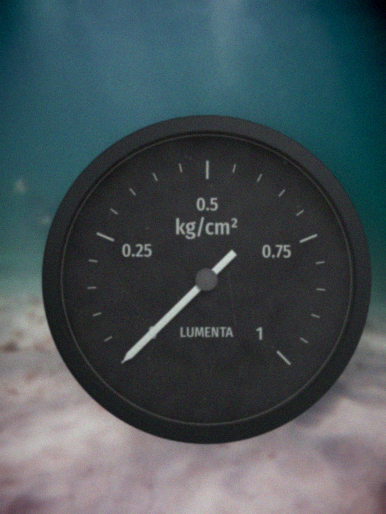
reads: **0** kg/cm²
